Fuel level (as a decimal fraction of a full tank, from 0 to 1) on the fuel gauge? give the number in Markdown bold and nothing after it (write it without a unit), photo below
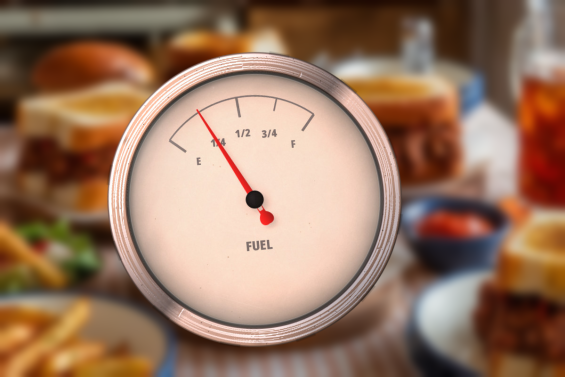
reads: **0.25**
